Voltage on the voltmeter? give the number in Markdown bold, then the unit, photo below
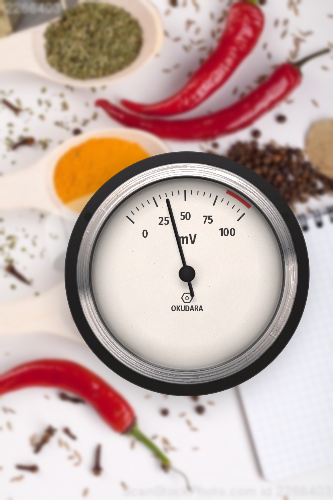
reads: **35** mV
